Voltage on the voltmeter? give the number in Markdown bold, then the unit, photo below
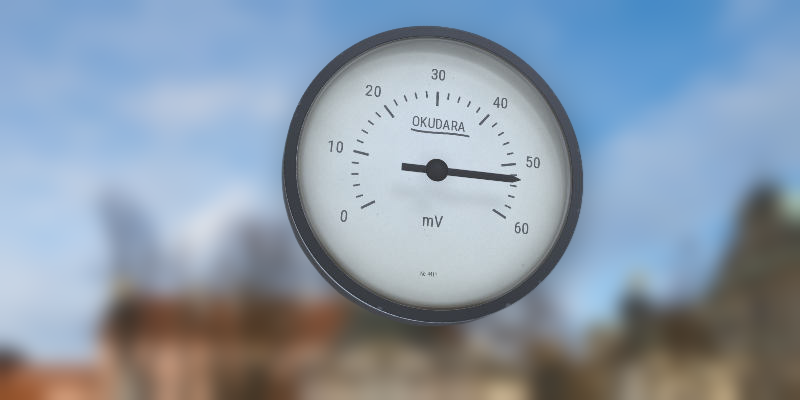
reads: **53** mV
